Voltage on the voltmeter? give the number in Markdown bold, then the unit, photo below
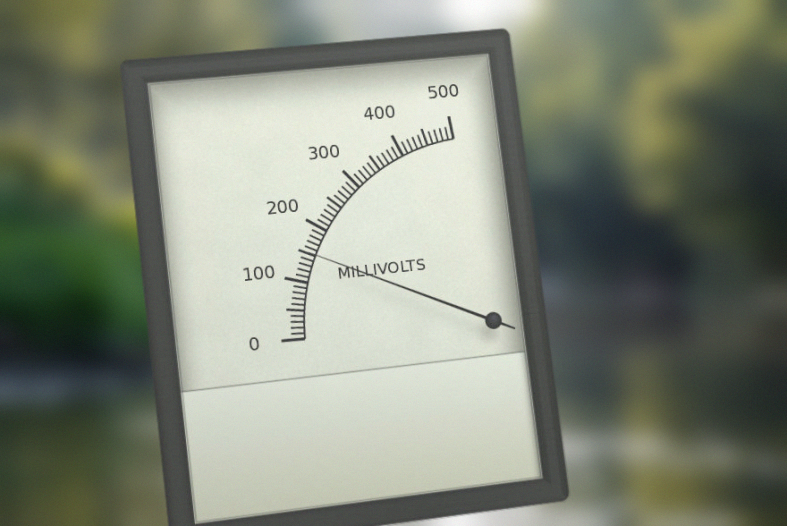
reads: **150** mV
